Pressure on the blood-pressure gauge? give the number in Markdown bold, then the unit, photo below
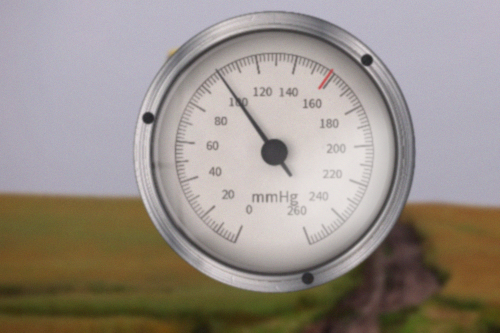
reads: **100** mmHg
